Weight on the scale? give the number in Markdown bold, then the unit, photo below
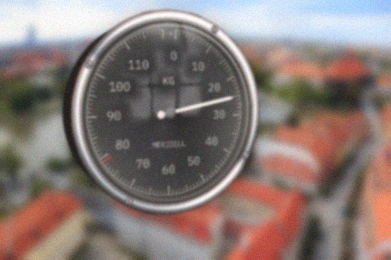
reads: **25** kg
